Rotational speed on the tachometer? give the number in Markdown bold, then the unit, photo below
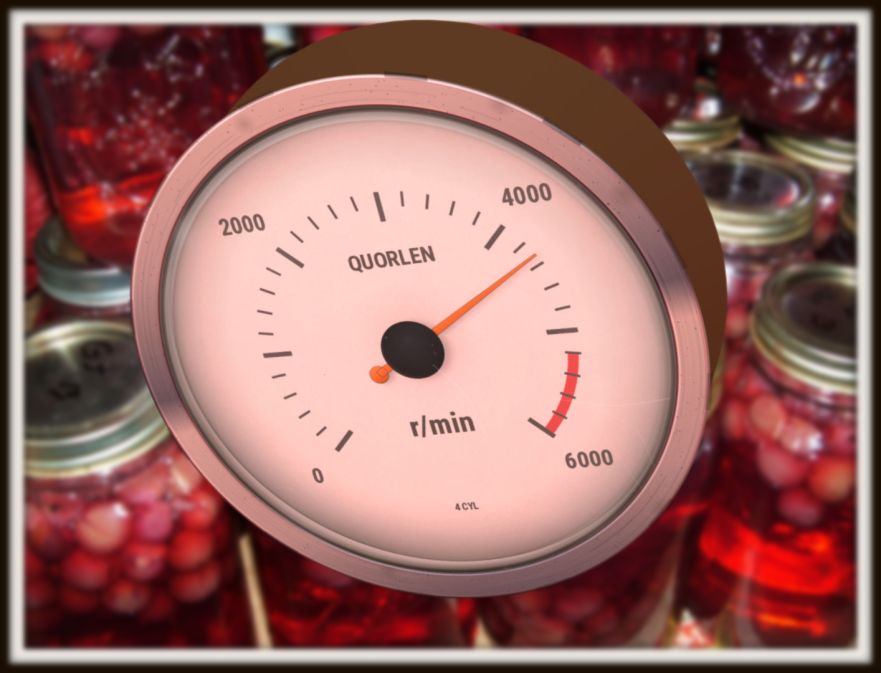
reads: **4300** rpm
